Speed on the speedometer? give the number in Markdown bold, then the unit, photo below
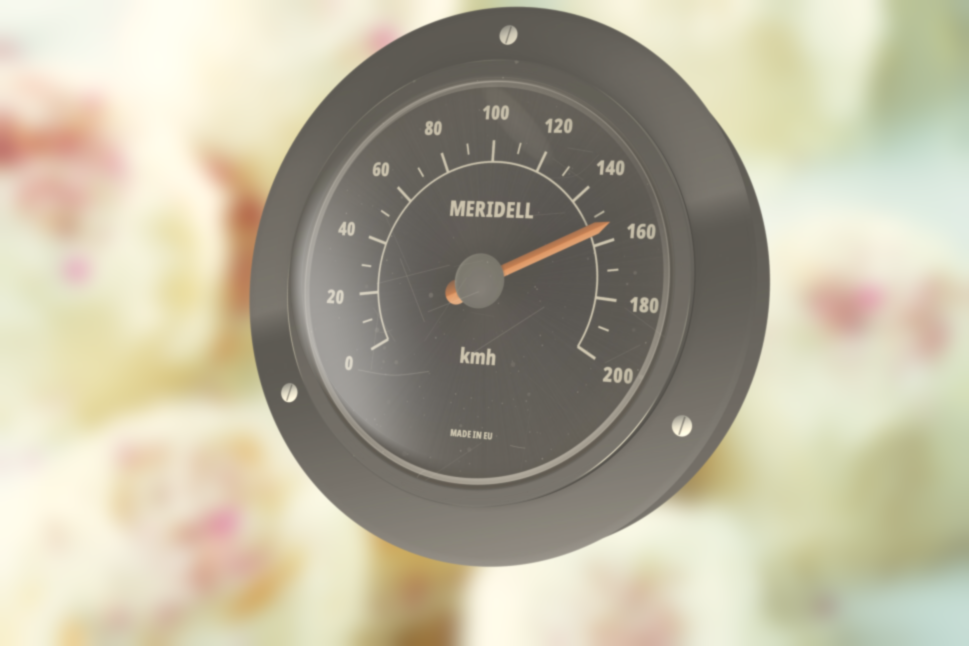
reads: **155** km/h
